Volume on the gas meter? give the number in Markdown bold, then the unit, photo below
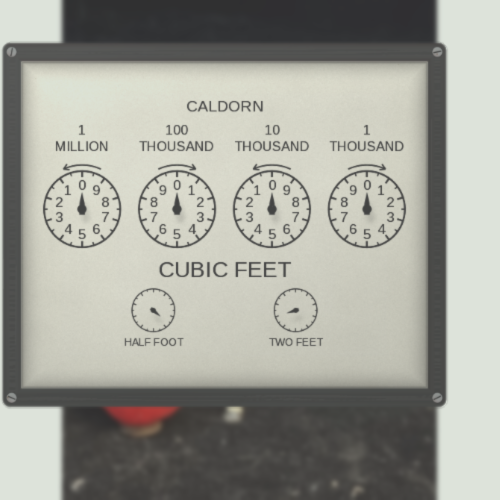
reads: **0** ft³
